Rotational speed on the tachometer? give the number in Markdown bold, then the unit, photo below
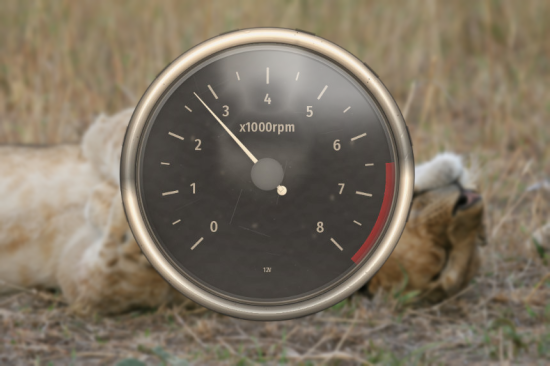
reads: **2750** rpm
